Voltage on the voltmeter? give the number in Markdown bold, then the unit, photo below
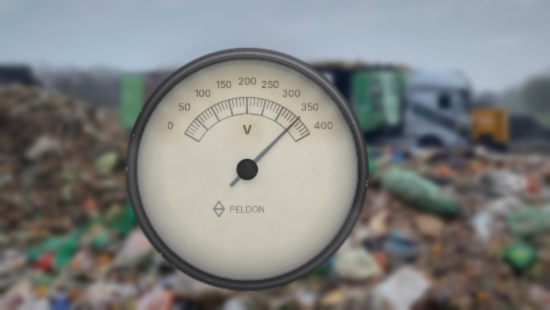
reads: **350** V
